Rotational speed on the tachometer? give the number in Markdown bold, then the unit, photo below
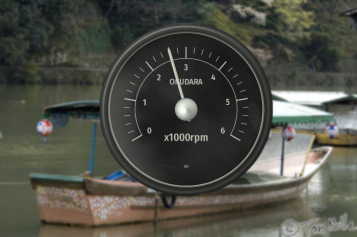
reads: **2600** rpm
